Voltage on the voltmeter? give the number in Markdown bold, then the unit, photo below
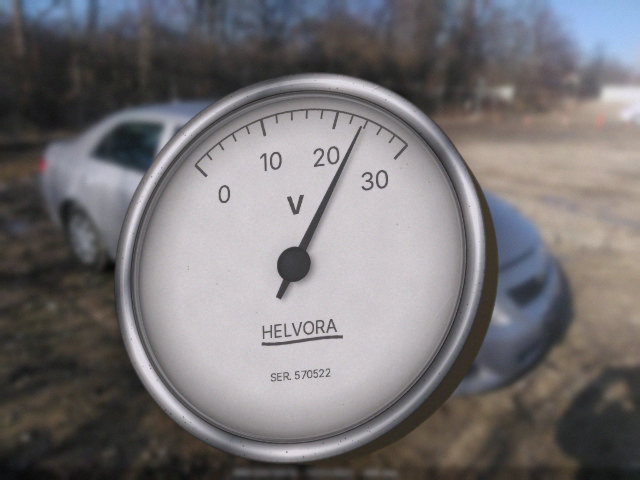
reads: **24** V
